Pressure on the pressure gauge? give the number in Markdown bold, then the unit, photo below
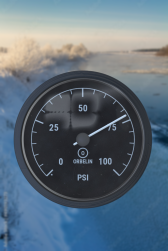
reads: **72.5** psi
